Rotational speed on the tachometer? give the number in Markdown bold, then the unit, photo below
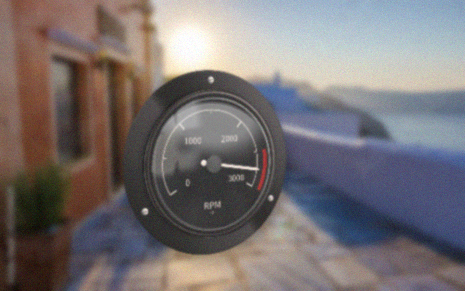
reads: **2750** rpm
